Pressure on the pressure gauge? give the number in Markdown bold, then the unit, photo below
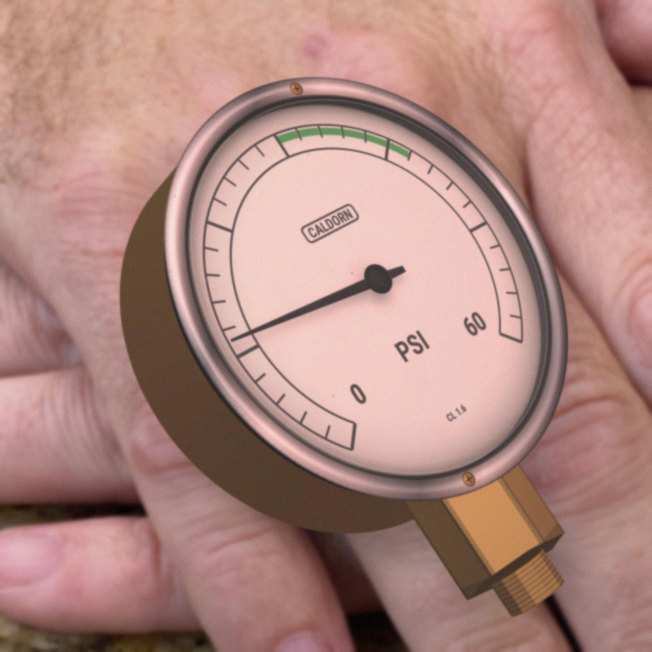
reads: **11** psi
